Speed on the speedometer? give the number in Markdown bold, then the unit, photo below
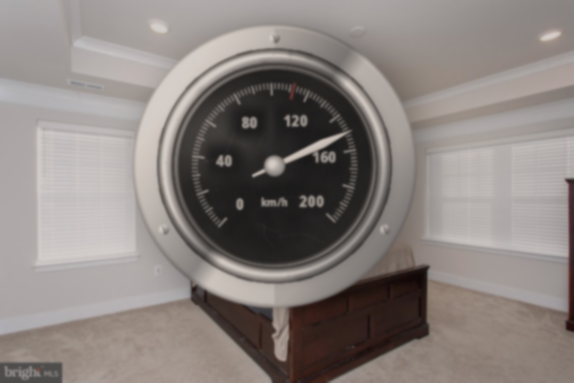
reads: **150** km/h
